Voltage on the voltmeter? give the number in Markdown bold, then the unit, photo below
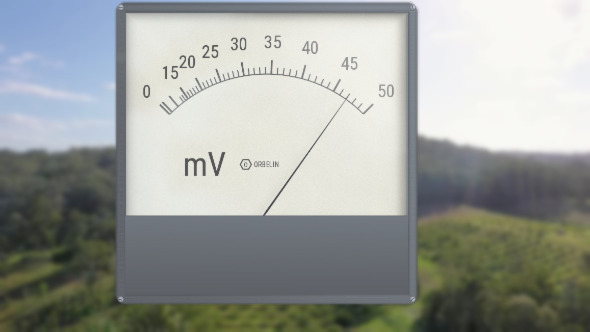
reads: **47** mV
